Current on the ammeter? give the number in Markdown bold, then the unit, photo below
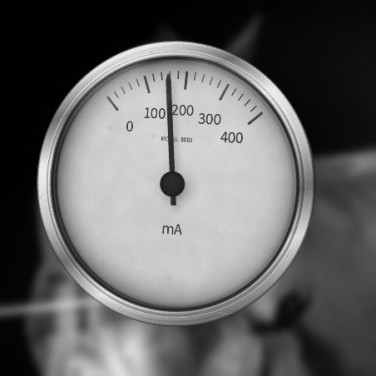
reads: **160** mA
